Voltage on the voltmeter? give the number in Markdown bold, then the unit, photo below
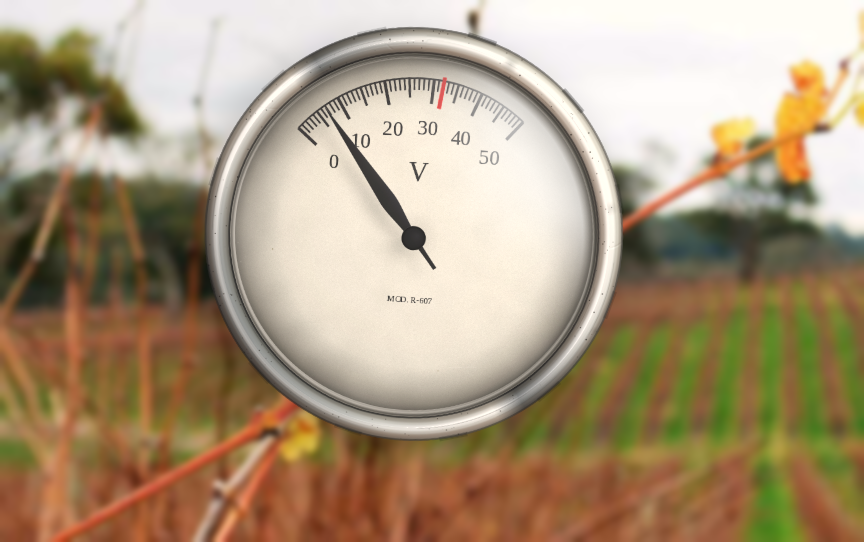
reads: **7** V
